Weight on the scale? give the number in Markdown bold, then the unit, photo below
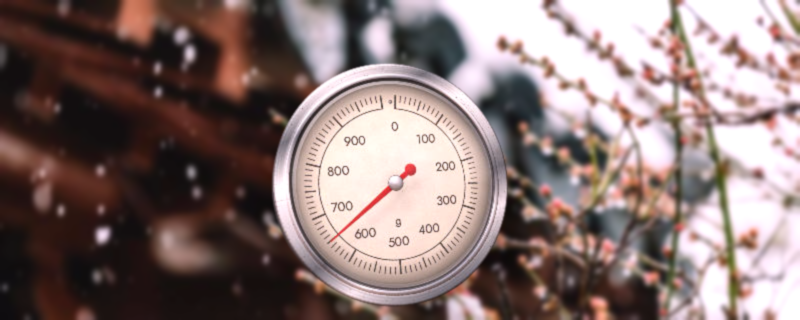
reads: **650** g
